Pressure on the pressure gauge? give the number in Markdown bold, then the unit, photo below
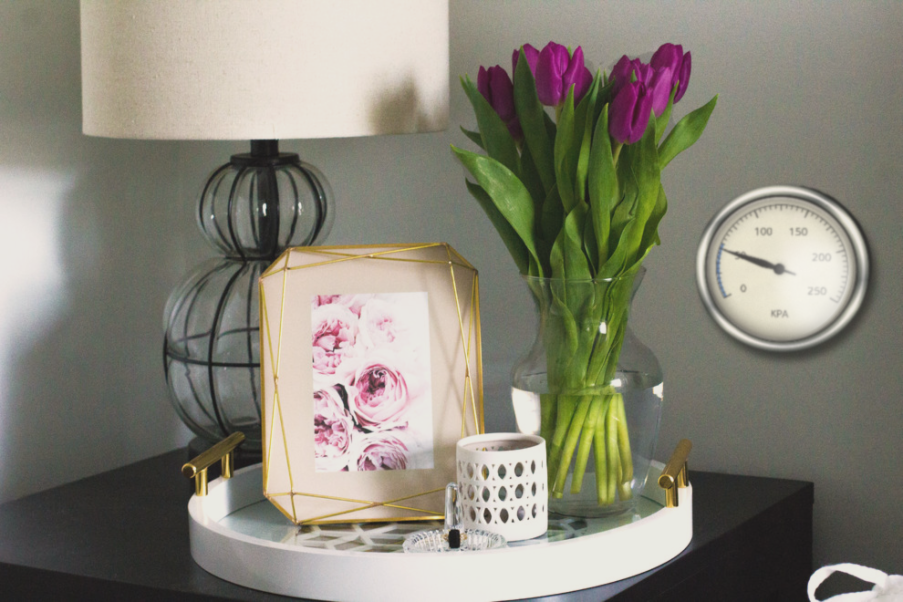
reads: **50** kPa
